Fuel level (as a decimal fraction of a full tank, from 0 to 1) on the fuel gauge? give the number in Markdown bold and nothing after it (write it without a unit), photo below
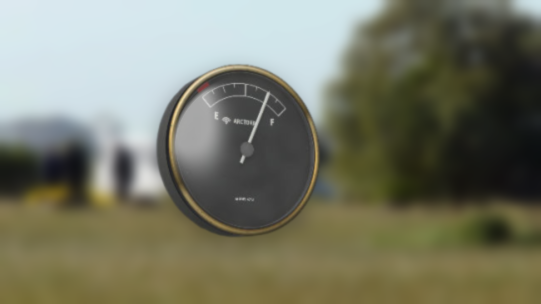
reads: **0.75**
